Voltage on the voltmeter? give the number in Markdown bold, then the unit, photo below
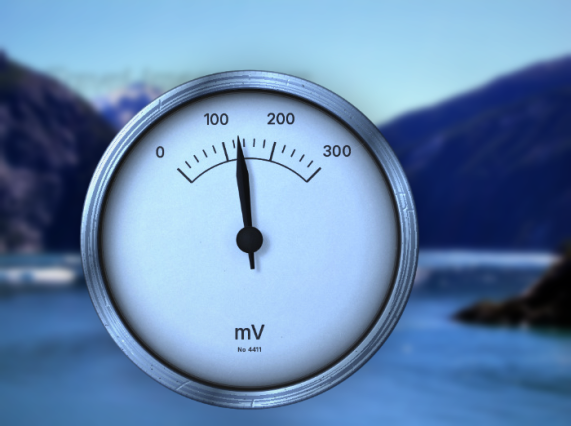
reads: **130** mV
